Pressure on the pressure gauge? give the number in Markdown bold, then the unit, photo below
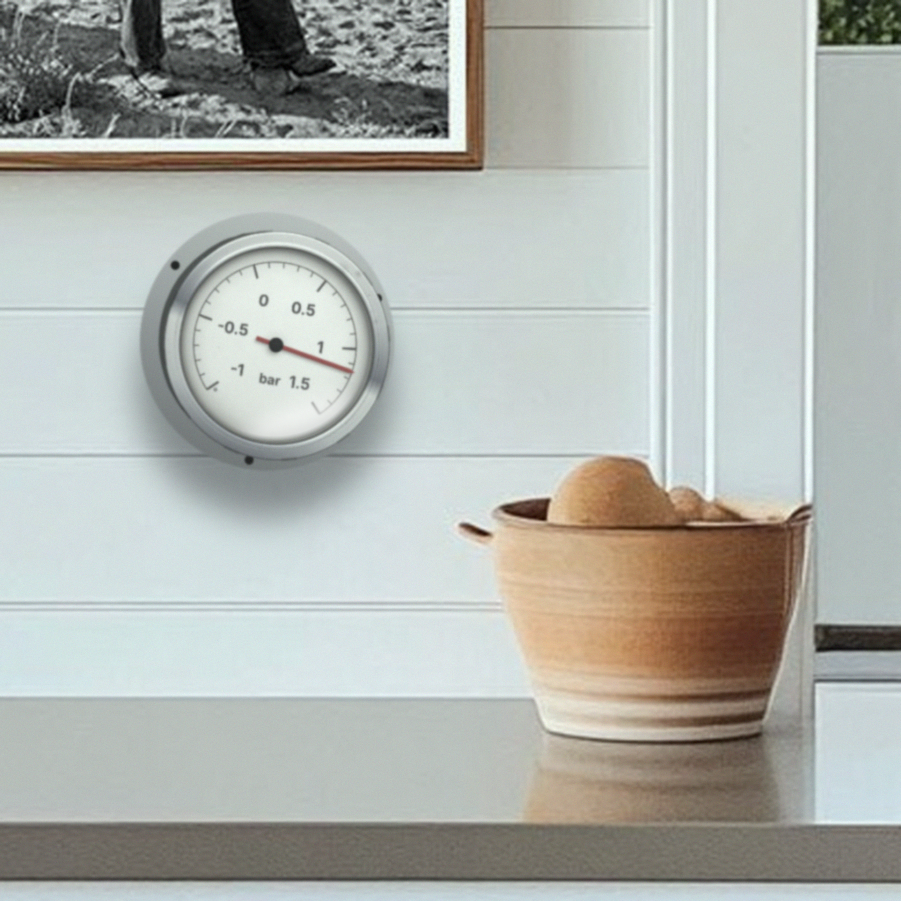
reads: **1.15** bar
